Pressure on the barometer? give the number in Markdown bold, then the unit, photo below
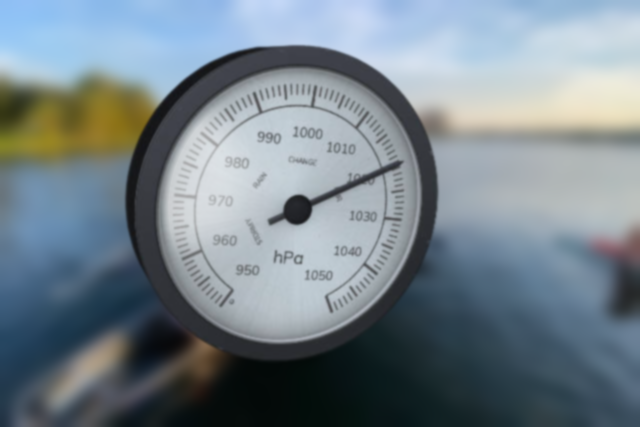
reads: **1020** hPa
